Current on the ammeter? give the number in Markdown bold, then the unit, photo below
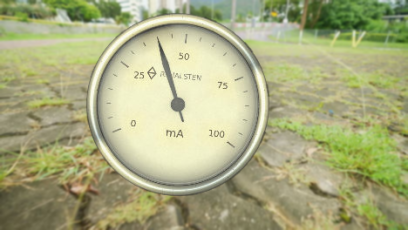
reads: **40** mA
